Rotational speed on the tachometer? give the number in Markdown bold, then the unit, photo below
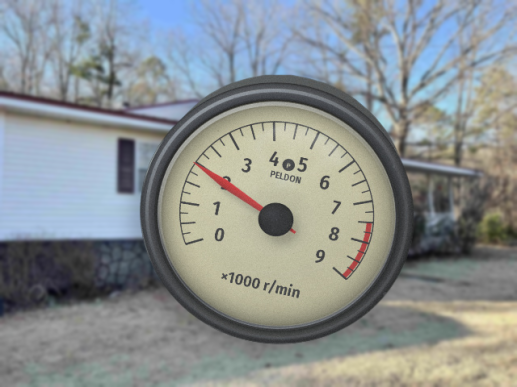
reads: **2000** rpm
